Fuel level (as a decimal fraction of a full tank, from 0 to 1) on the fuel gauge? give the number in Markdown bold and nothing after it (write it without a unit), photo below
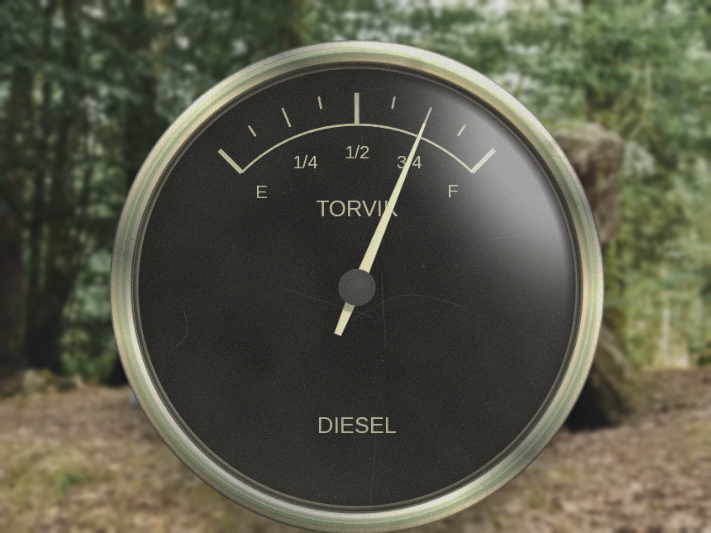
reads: **0.75**
